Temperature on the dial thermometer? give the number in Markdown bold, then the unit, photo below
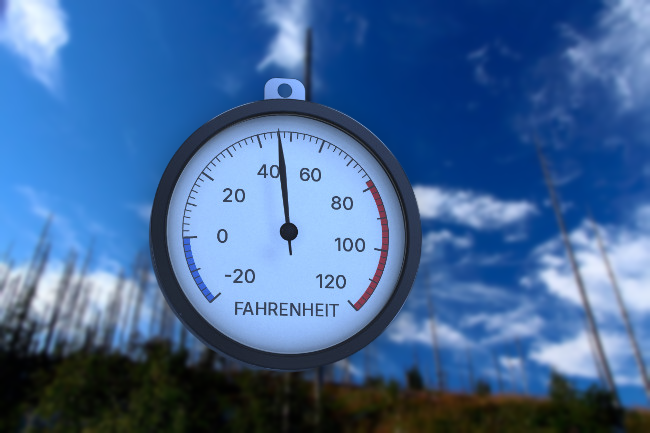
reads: **46** °F
